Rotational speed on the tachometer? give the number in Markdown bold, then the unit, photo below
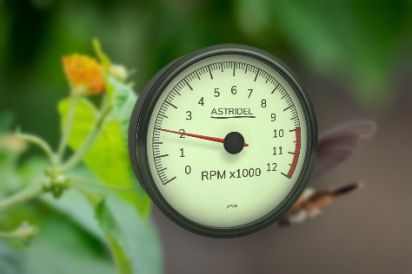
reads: **2000** rpm
